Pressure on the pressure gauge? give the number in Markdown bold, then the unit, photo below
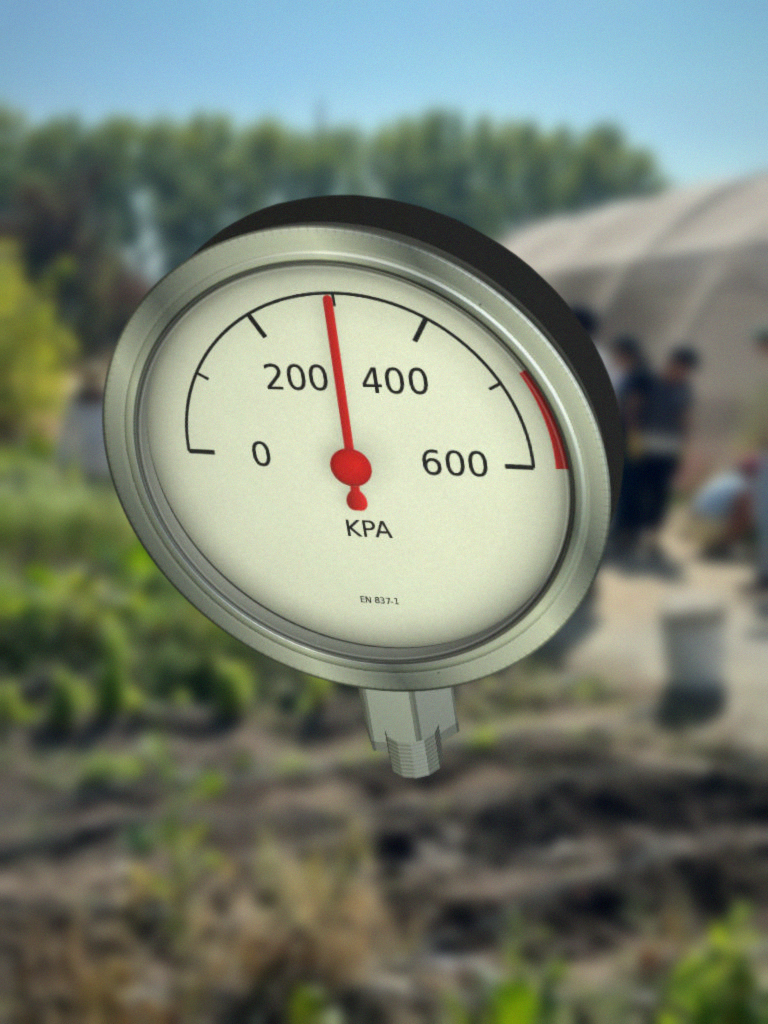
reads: **300** kPa
